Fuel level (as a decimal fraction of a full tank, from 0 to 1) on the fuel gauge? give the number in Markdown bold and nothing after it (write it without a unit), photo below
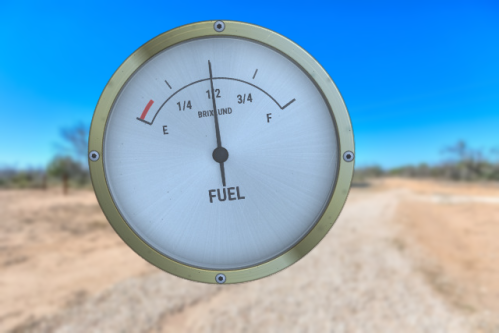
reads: **0.5**
